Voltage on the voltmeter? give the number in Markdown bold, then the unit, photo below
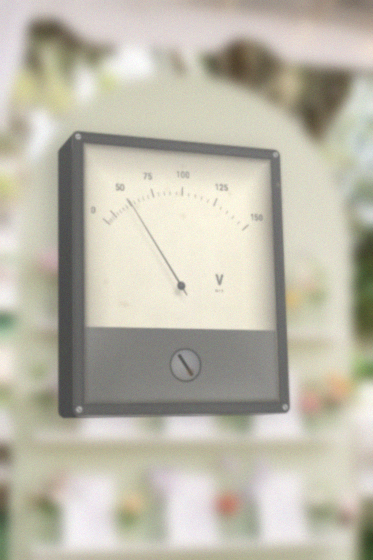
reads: **50** V
